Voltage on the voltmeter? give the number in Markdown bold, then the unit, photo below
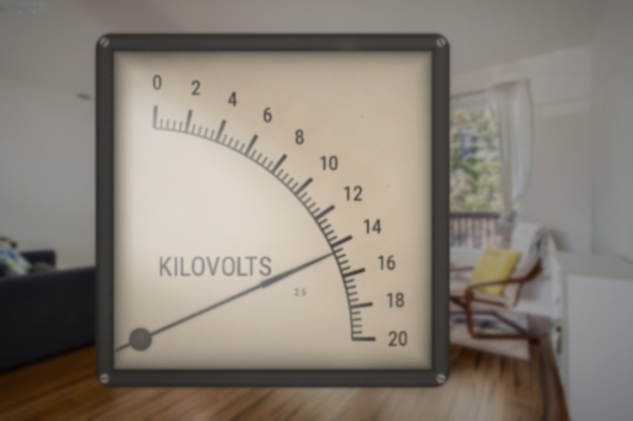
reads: **14.4** kV
